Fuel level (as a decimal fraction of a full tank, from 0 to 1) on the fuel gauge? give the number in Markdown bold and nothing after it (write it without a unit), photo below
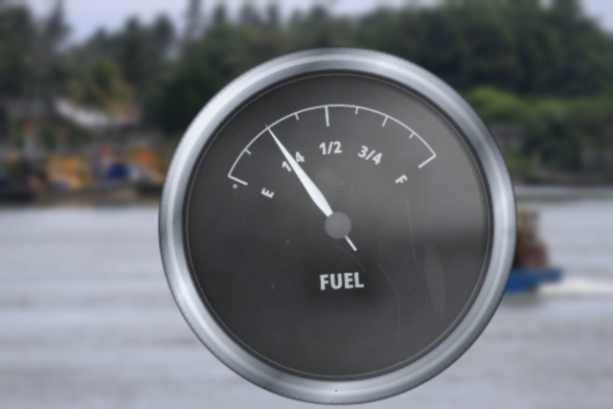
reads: **0.25**
